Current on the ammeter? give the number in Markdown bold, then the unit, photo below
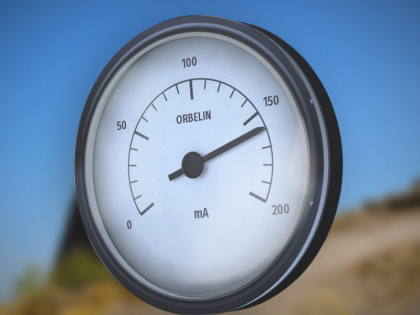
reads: **160** mA
